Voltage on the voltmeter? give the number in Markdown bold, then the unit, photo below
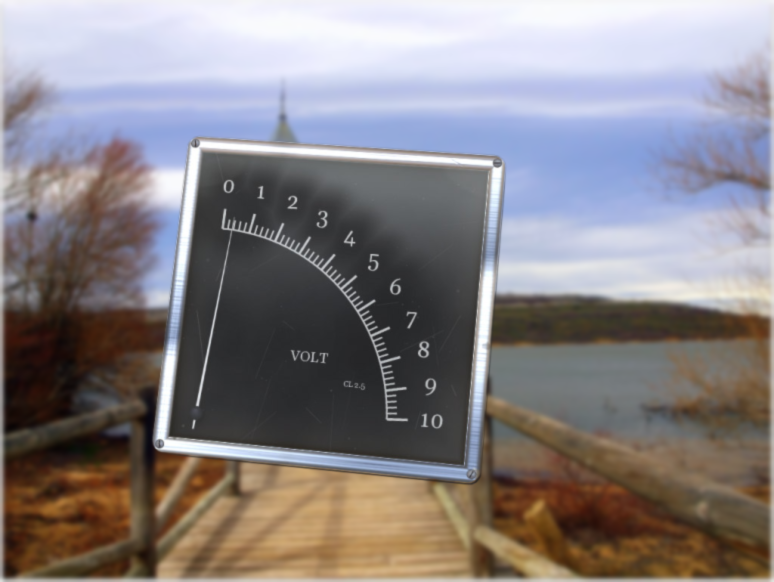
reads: **0.4** V
